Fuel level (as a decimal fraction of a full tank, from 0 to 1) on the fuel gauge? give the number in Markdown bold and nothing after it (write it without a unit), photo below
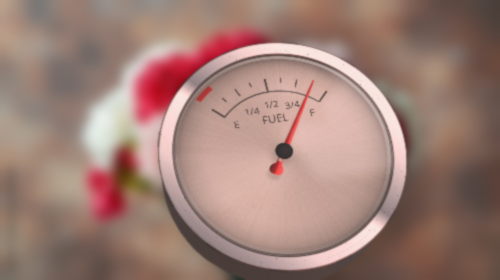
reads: **0.875**
